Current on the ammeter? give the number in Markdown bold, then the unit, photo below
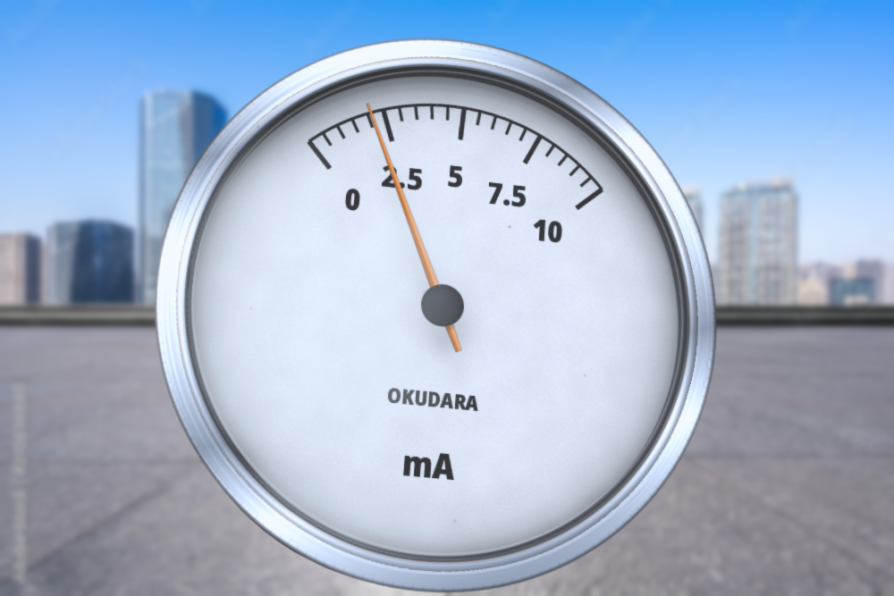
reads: **2** mA
